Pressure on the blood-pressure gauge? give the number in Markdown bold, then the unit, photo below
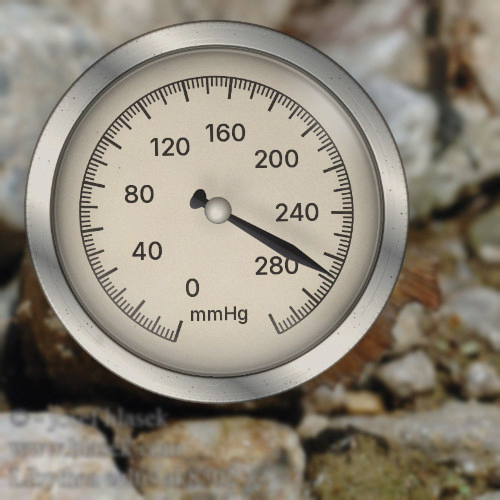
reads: **268** mmHg
